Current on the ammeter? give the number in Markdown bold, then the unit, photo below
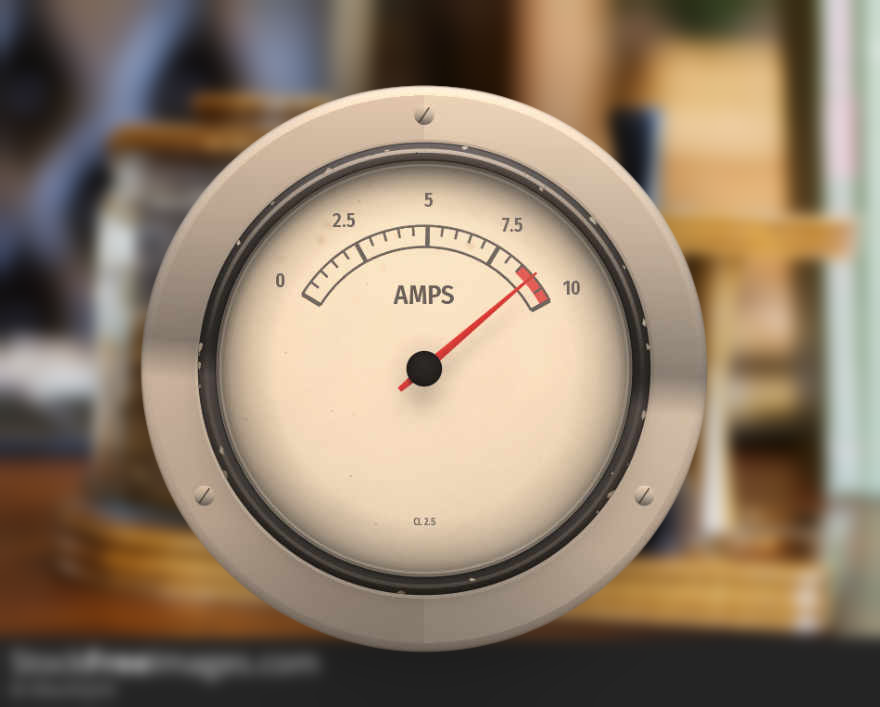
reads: **9** A
